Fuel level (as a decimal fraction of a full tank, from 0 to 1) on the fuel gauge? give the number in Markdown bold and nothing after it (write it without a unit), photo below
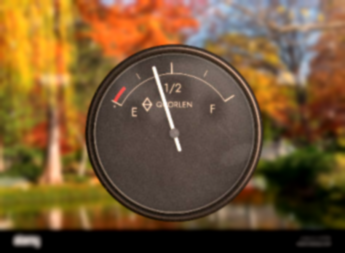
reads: **0.375**
